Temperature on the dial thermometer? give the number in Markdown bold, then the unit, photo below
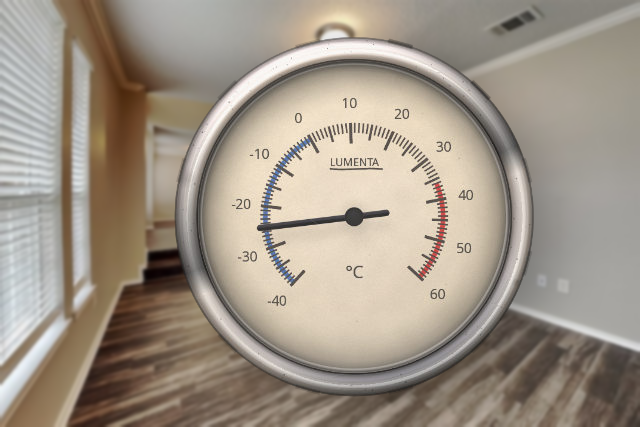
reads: **-25** °C
